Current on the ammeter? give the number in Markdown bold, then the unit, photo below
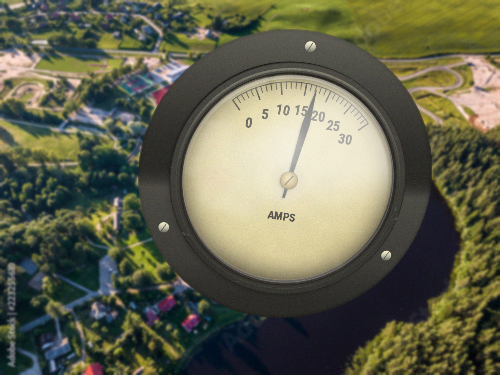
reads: **17** A
